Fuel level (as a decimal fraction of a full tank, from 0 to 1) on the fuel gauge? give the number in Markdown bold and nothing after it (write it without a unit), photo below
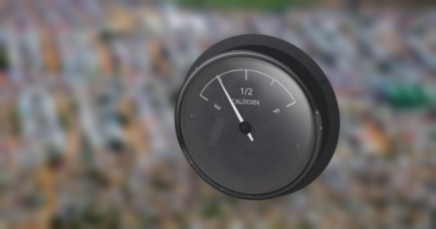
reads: **0.25**
